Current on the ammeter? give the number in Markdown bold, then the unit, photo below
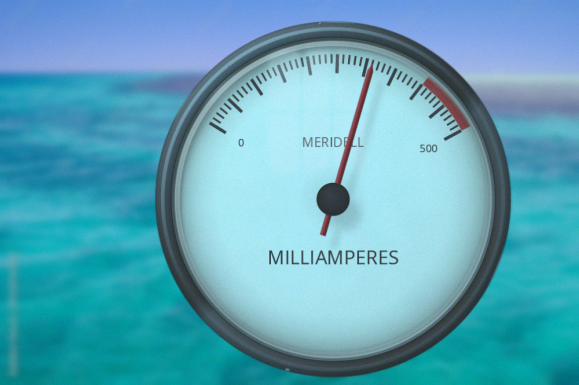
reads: **310** mA
